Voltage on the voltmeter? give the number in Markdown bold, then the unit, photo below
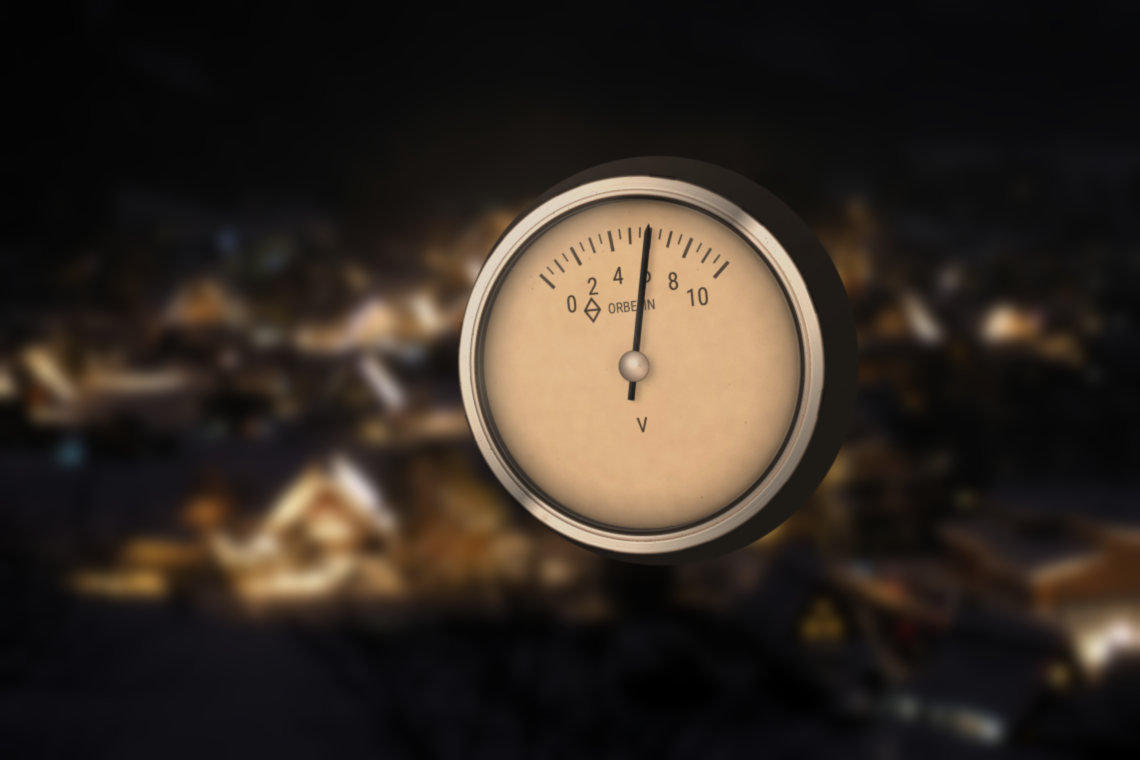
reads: **6** V
